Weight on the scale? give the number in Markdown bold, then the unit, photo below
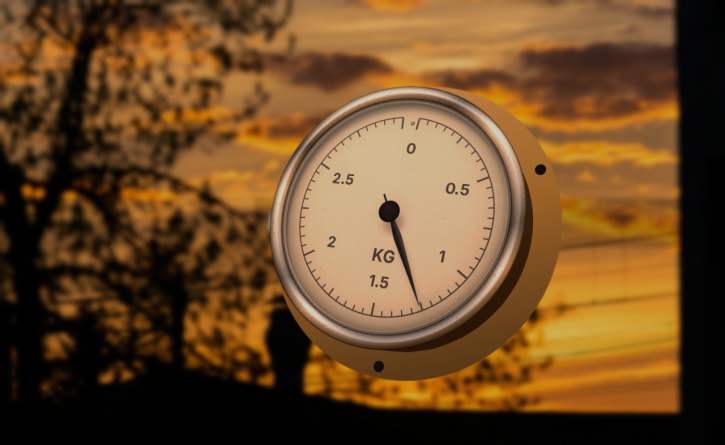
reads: **1.25** kg
